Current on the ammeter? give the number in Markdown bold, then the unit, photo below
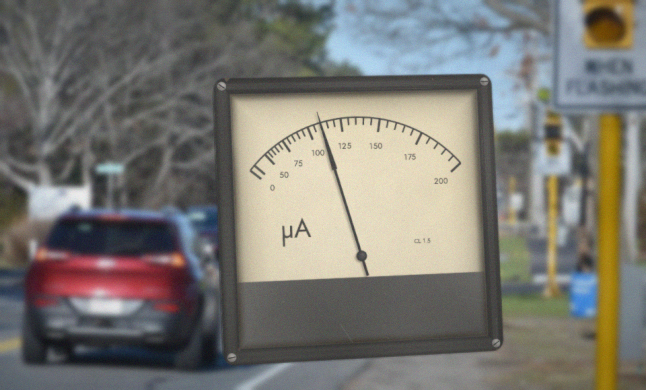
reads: **110** µA
